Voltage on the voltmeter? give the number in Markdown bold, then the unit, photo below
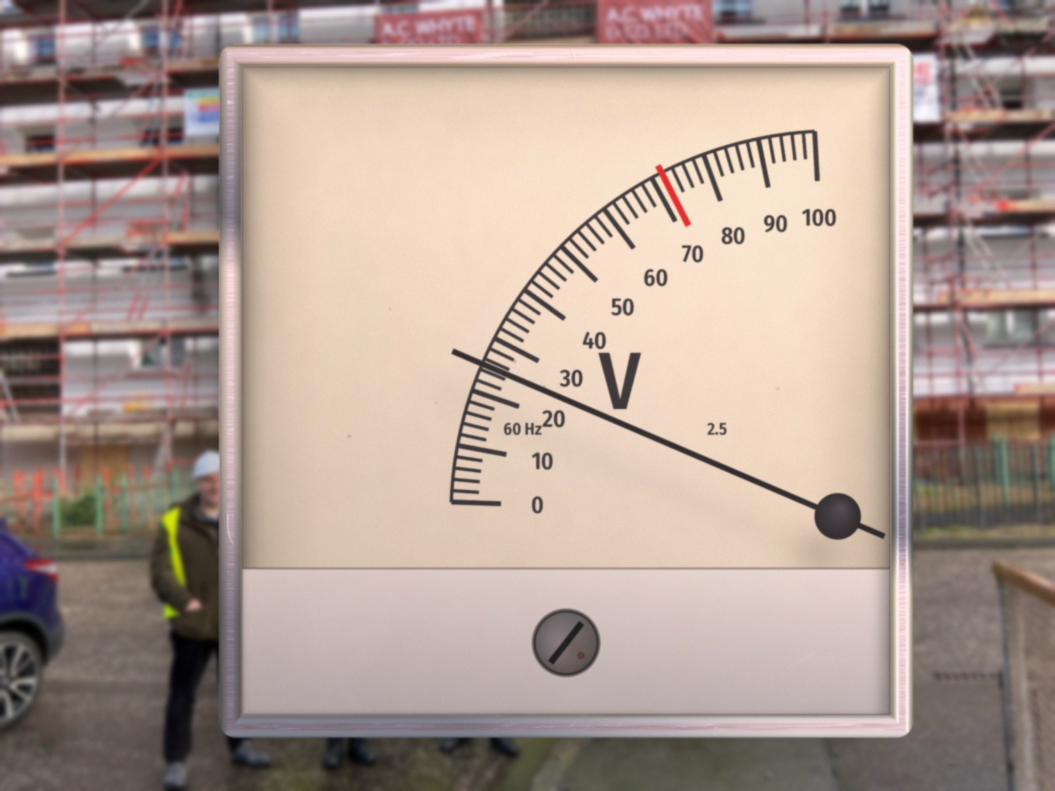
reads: **25** V
